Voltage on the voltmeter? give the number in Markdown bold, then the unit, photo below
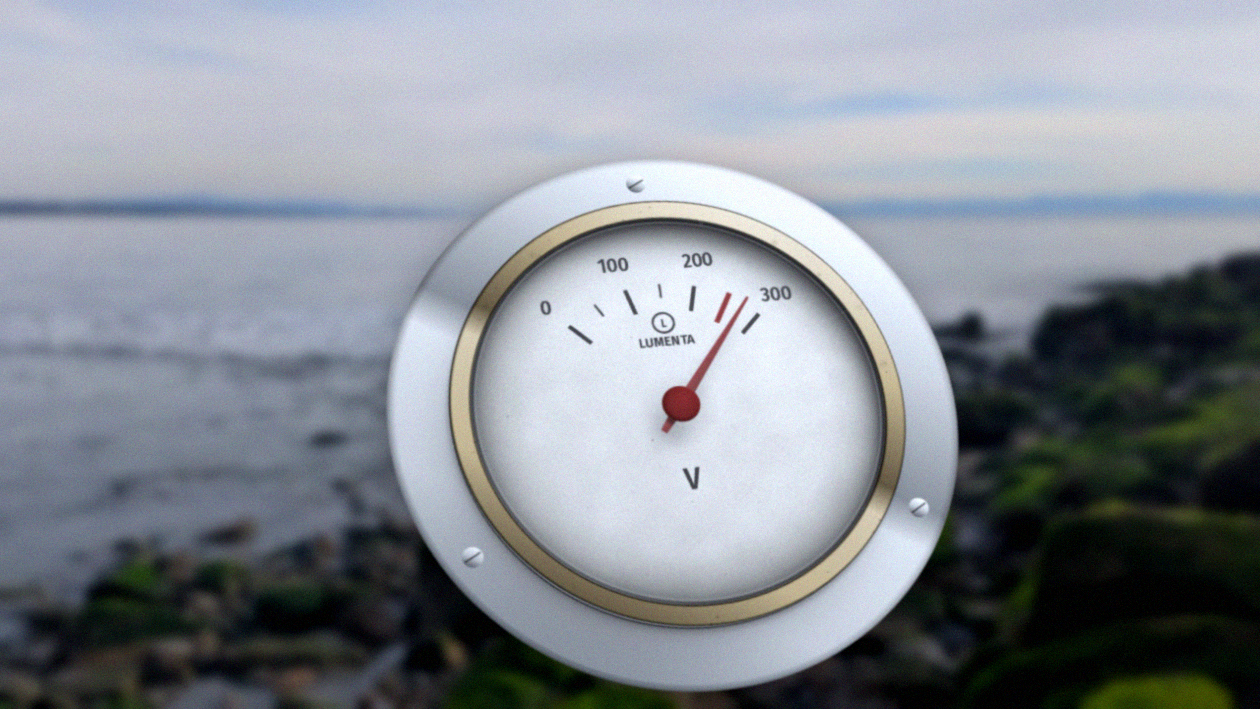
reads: **275** V
